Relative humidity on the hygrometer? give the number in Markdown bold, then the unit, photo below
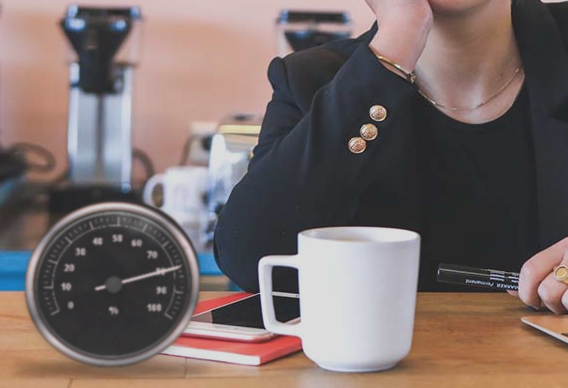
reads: **80** %
